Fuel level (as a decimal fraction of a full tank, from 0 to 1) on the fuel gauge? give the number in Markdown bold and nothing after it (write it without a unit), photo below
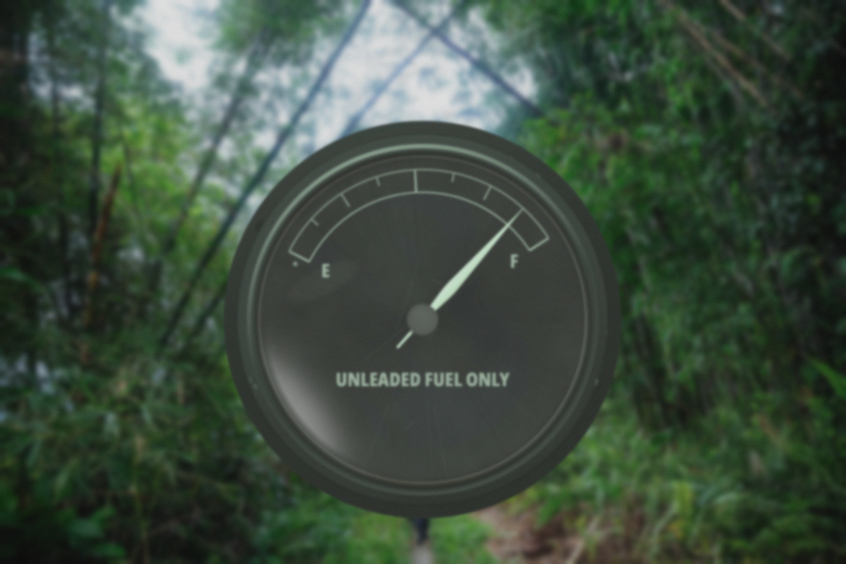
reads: **0.875**
